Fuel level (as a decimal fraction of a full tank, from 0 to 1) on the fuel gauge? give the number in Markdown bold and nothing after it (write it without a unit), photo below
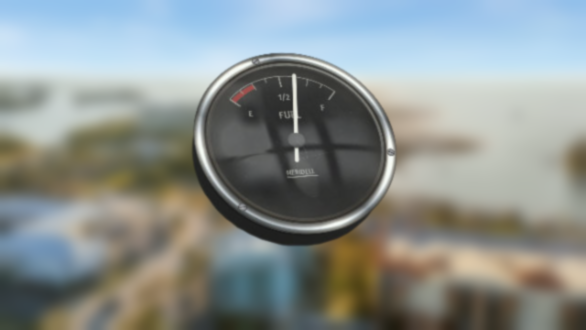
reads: **0.625**
